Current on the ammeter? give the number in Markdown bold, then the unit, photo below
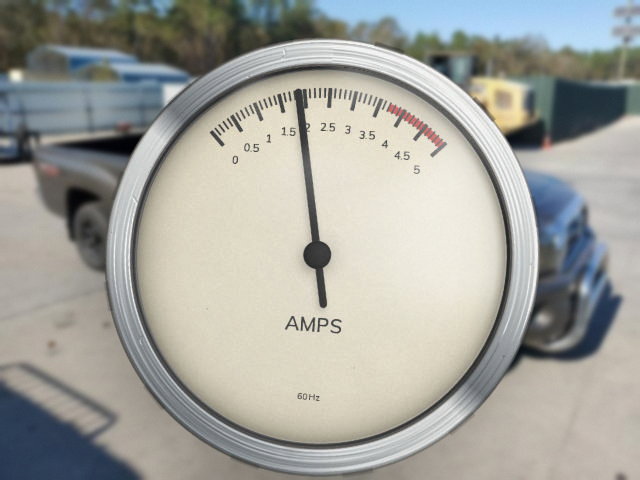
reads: **1.9** A
